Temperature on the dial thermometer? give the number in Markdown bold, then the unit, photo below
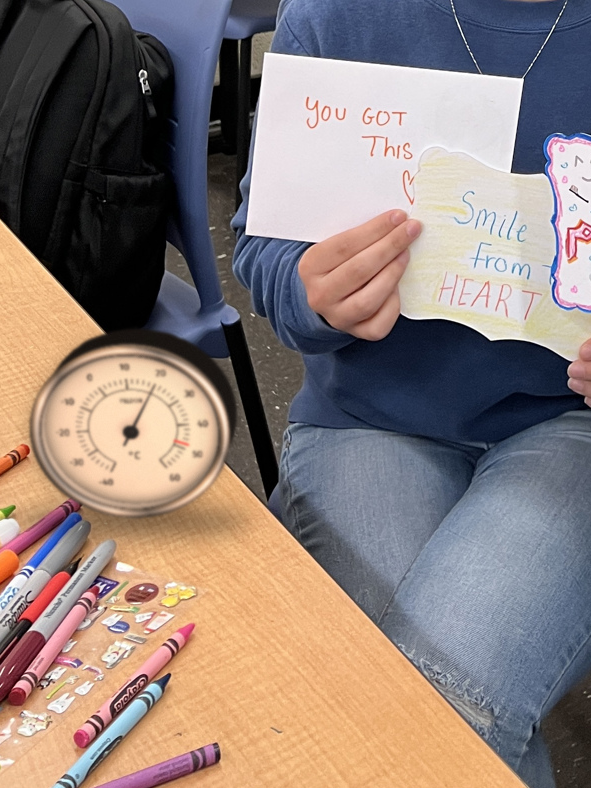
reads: **20** °C
